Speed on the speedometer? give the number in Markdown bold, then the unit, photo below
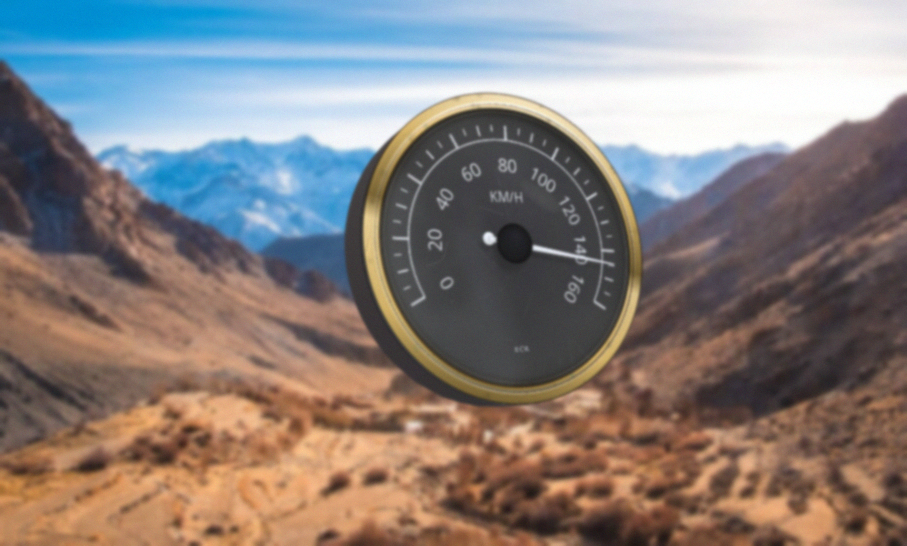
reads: **145** km/h
